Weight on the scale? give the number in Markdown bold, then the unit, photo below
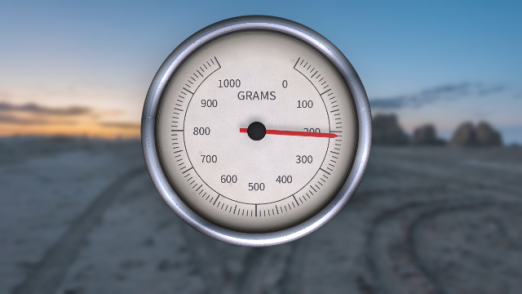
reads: **210** g
